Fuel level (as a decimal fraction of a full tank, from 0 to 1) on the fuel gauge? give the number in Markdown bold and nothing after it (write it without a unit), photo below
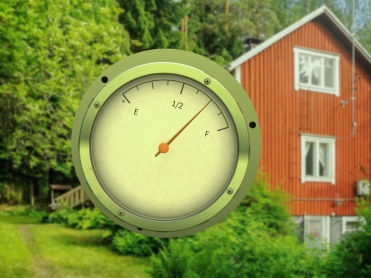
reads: **0.75**
